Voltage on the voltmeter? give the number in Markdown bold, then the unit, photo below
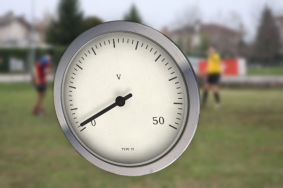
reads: **1** V
